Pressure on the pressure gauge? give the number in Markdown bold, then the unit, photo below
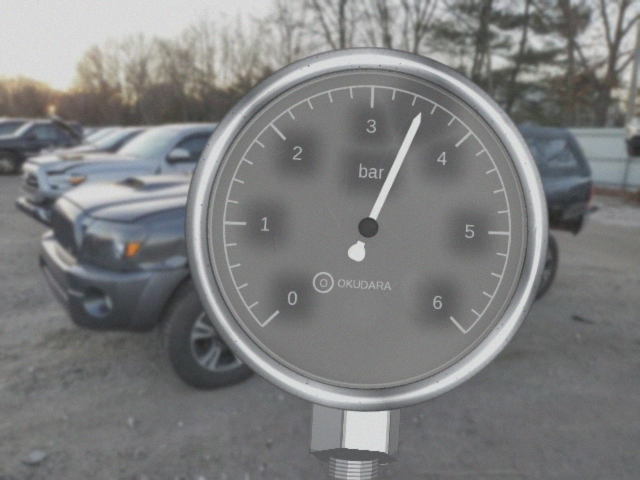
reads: **3.5** bar
